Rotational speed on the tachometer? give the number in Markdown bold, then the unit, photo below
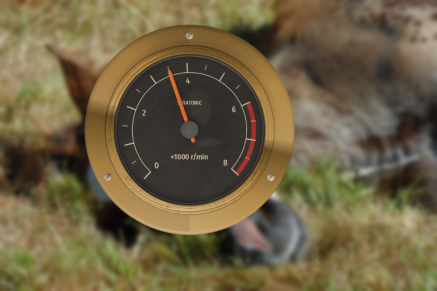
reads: **3500** rpm
